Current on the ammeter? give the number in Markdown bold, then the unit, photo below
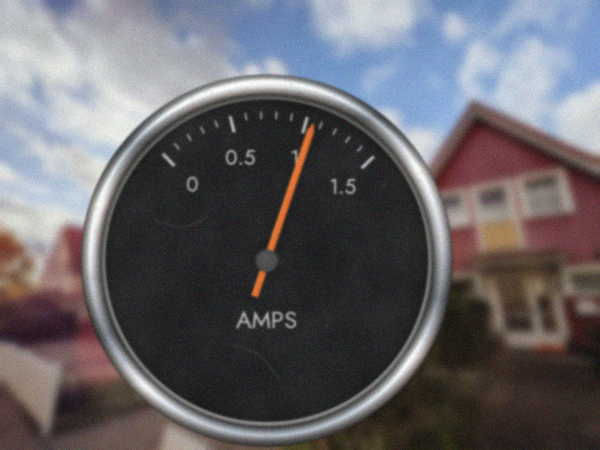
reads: **1.05** A
